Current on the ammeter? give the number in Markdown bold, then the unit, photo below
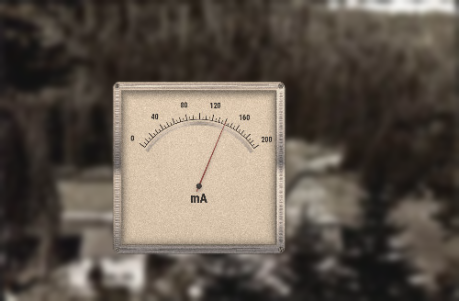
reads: **140** mA
